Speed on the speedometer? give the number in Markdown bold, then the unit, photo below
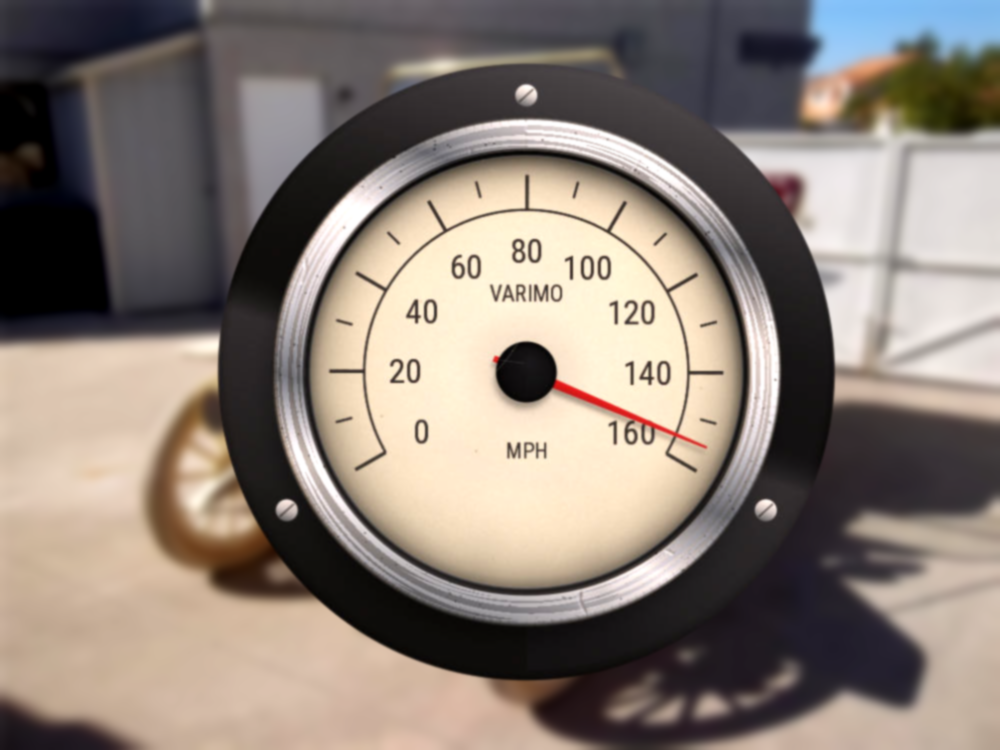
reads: **155** mph
